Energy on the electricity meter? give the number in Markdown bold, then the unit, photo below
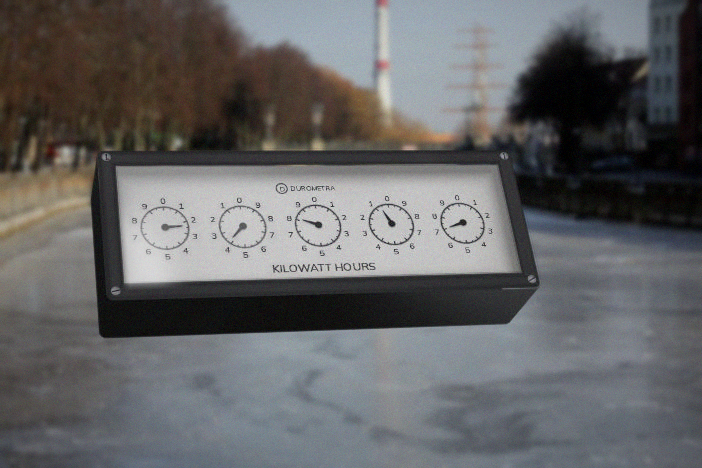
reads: **23807** kWh
